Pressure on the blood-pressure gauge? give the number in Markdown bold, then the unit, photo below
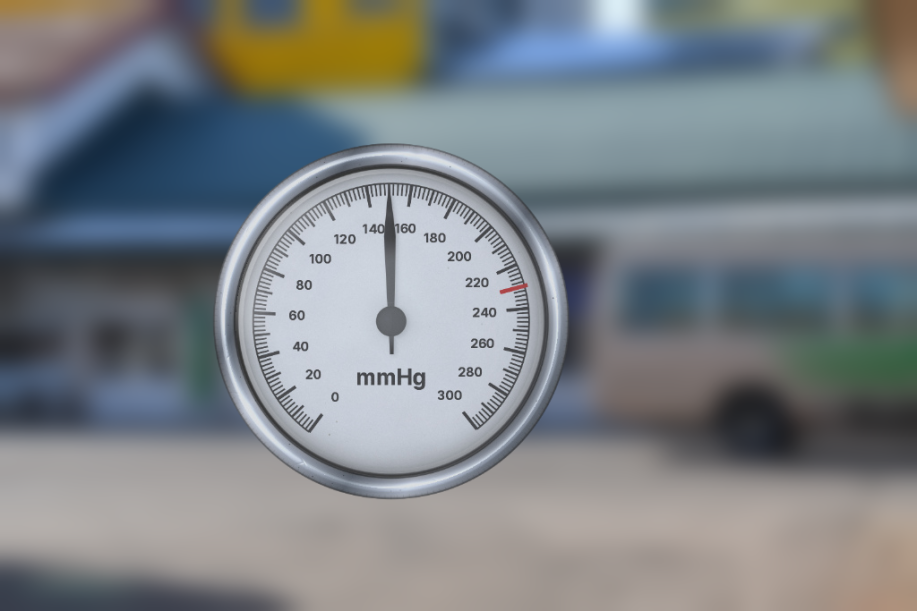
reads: **150** mmHg
